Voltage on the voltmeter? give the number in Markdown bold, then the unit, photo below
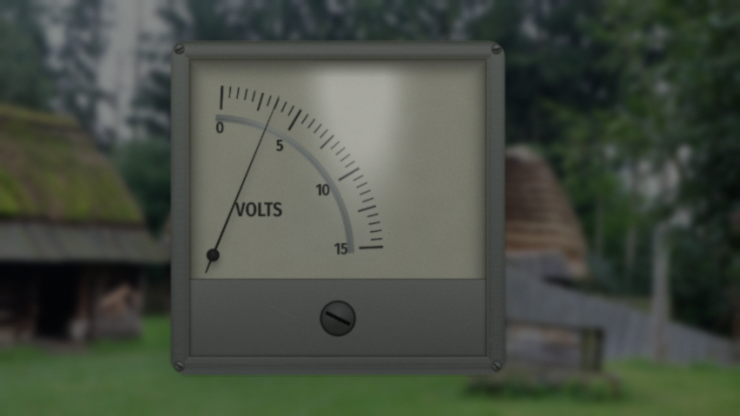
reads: **3.5** V
